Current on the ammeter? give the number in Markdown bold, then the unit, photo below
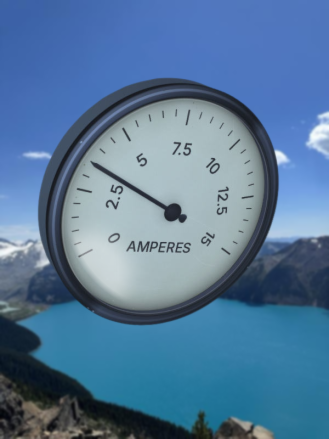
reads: **3.5** A
